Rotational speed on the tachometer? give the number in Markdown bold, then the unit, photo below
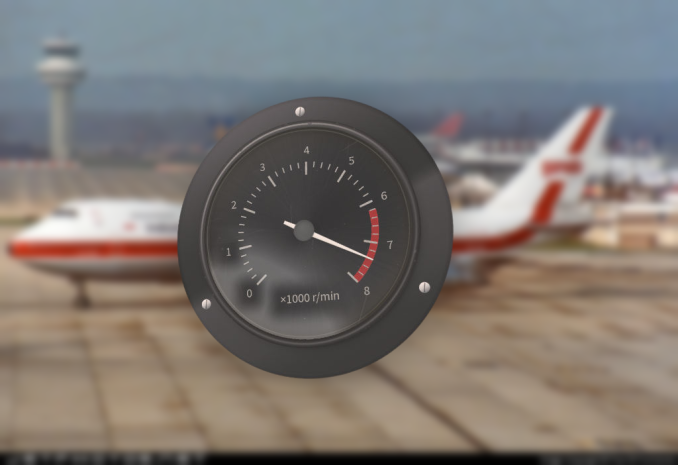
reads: **7400** rpm
